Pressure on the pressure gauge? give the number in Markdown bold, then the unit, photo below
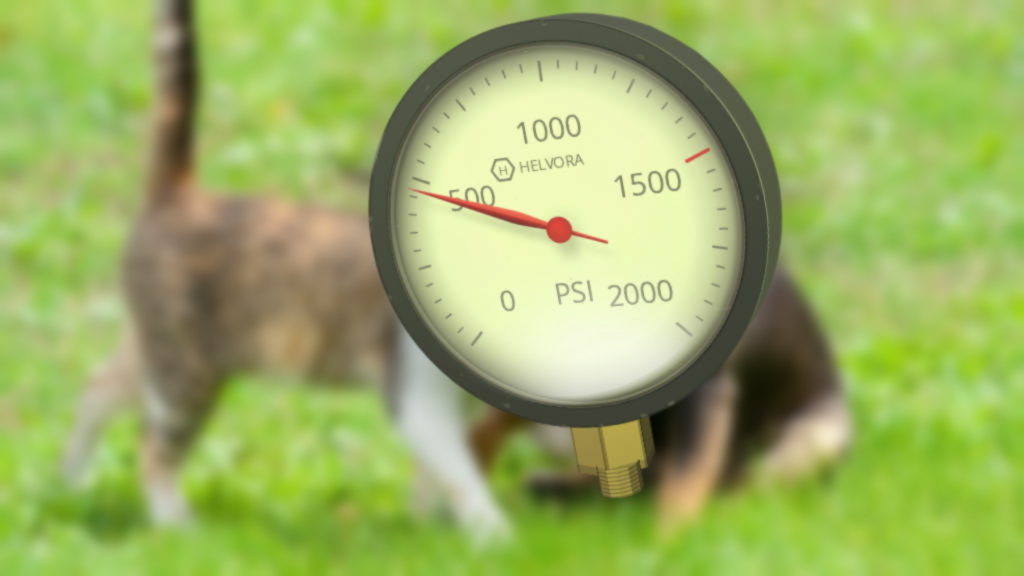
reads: **475** psi
